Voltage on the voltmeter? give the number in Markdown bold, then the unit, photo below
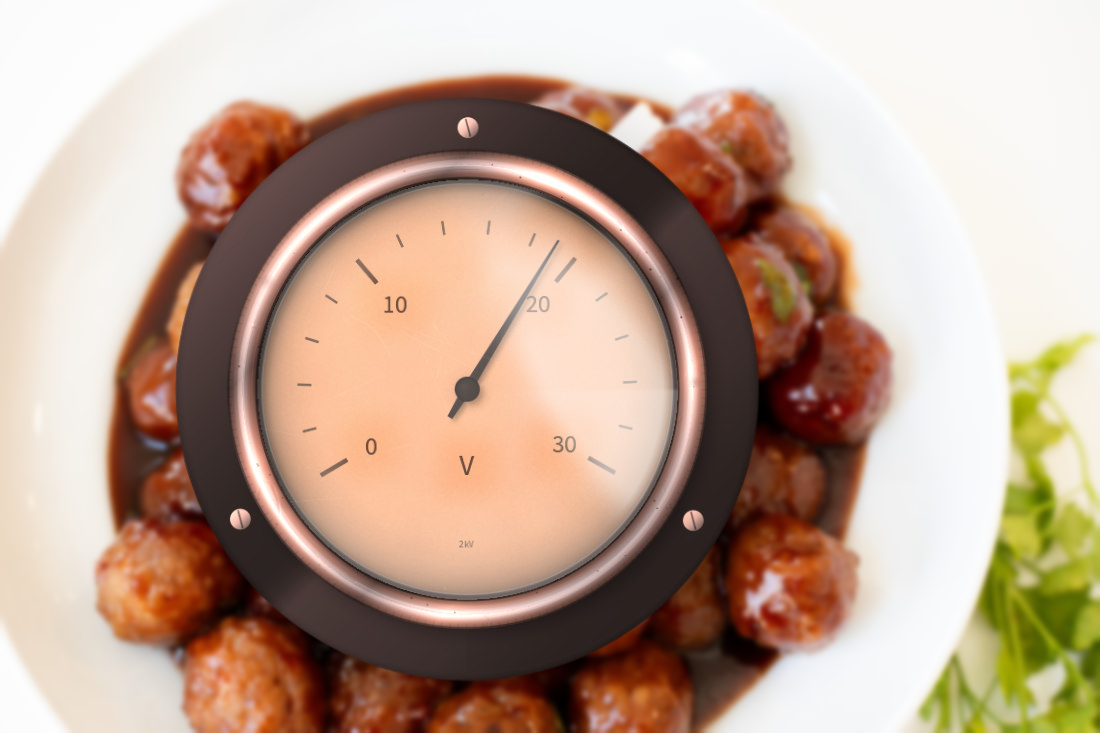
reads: **19** V
